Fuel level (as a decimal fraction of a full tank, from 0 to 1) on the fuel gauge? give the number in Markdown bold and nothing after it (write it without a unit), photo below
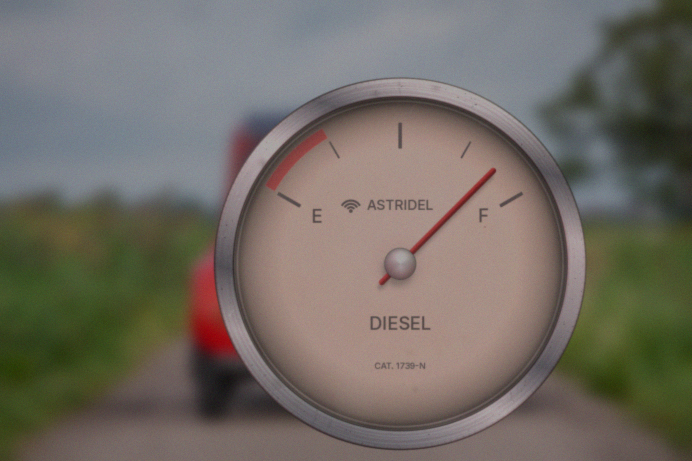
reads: **0.875**
